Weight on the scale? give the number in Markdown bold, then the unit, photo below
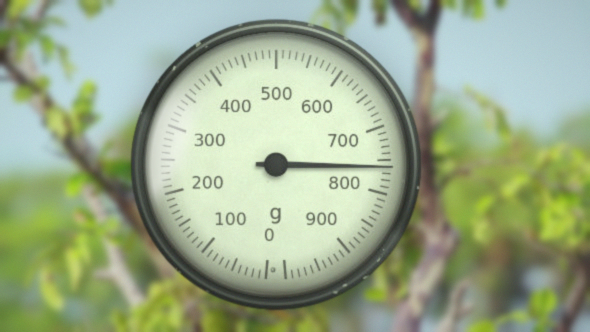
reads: **760** g
